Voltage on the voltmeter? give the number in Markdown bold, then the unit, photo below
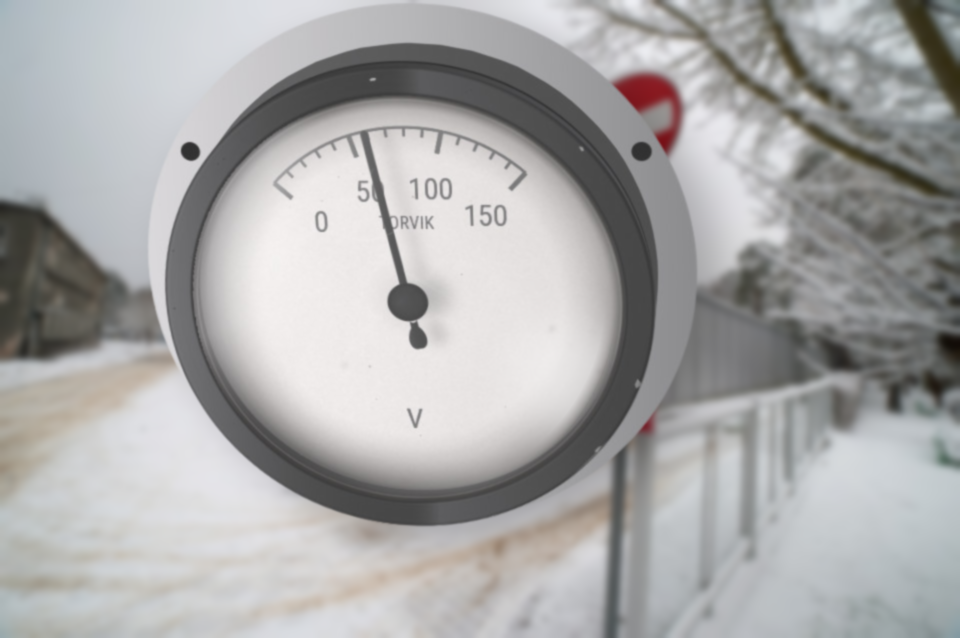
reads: **60** V
